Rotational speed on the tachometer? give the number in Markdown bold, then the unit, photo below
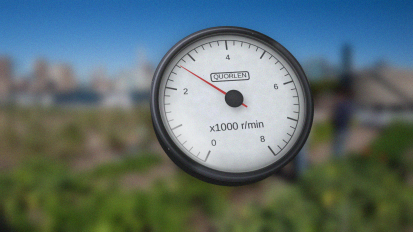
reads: **2600** rpm
